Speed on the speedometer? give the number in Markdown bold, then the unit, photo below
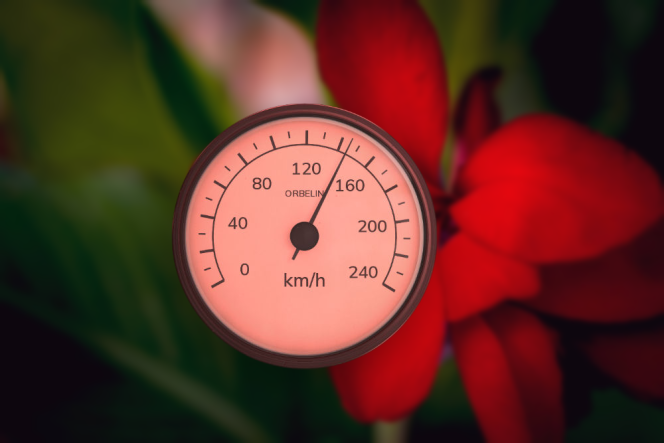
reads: **145** km/h
